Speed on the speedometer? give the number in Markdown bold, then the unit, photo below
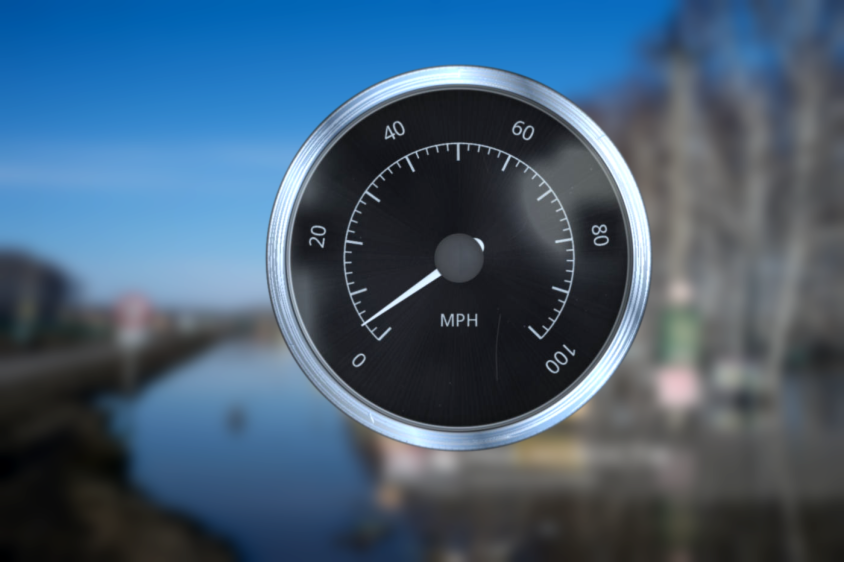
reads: **4** mph
